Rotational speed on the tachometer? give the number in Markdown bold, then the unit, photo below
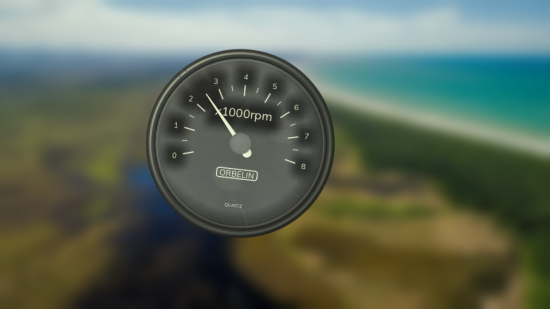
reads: **2500** rpm
